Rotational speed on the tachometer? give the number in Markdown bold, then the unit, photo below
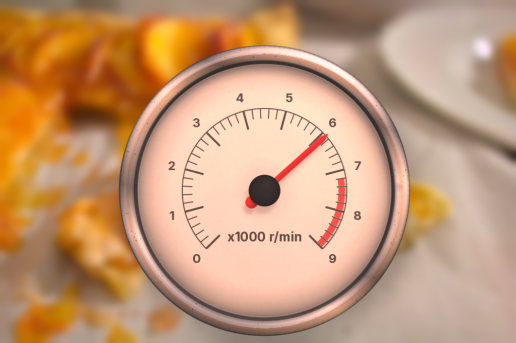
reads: **6100** rpm
